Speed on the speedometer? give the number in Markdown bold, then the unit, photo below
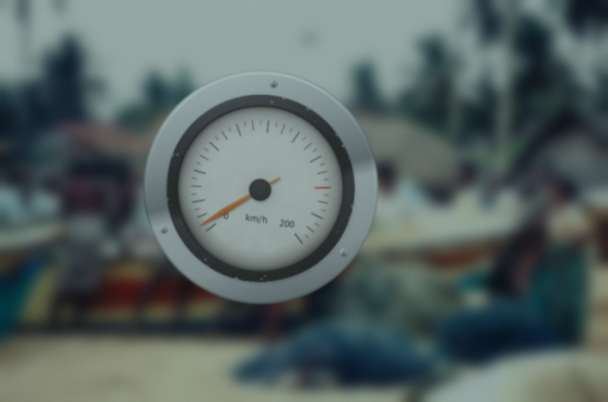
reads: **5** km/h
